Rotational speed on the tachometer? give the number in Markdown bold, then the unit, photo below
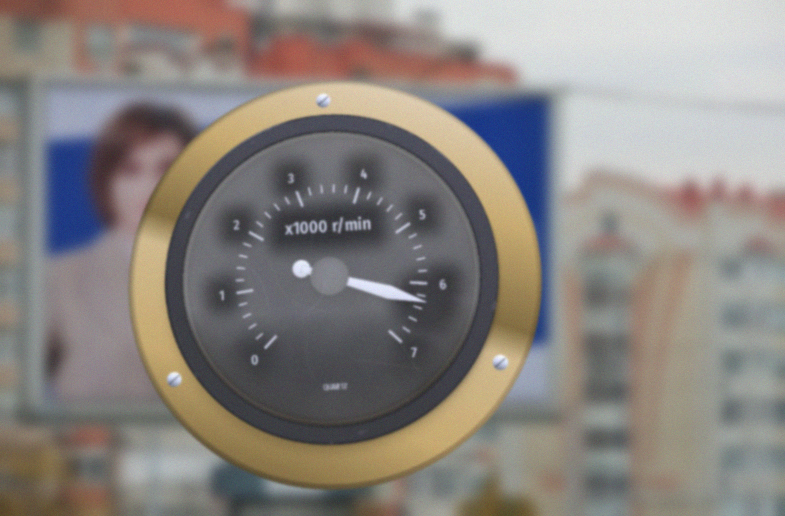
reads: **6300** rpm
